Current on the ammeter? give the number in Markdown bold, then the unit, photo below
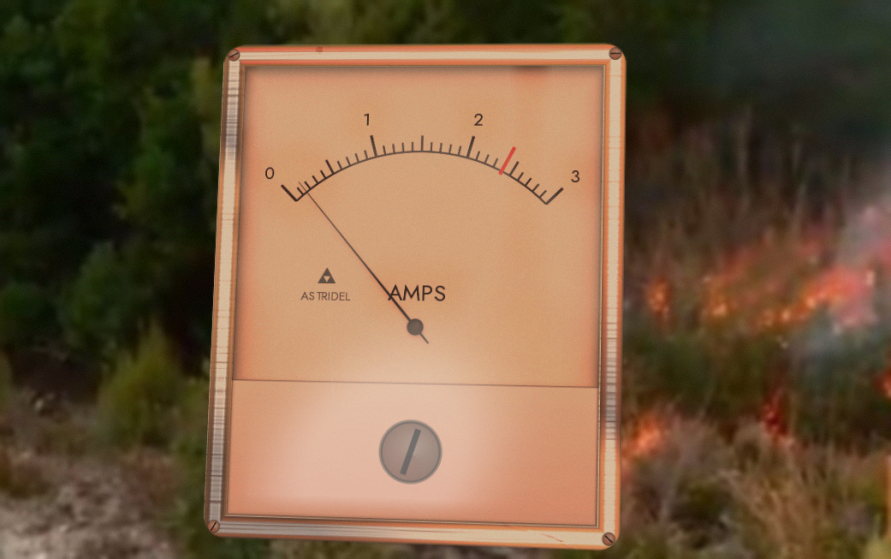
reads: **0.15** A
